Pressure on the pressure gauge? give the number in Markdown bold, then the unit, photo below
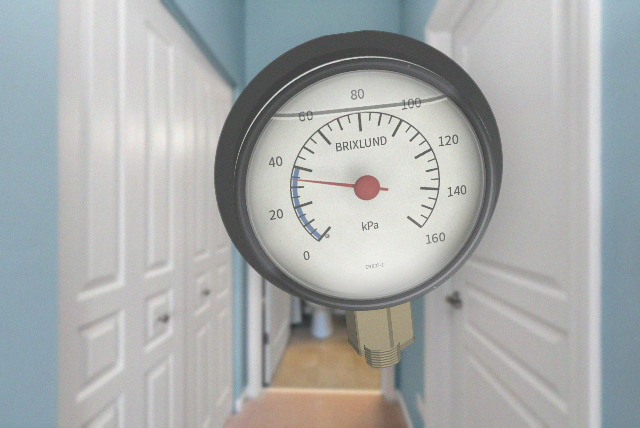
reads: **35** kPa
